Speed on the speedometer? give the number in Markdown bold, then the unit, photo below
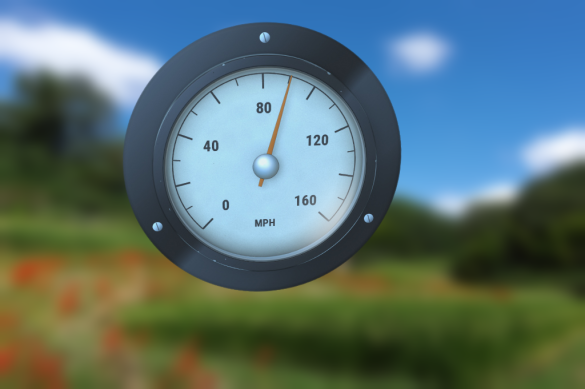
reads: **90** mph
